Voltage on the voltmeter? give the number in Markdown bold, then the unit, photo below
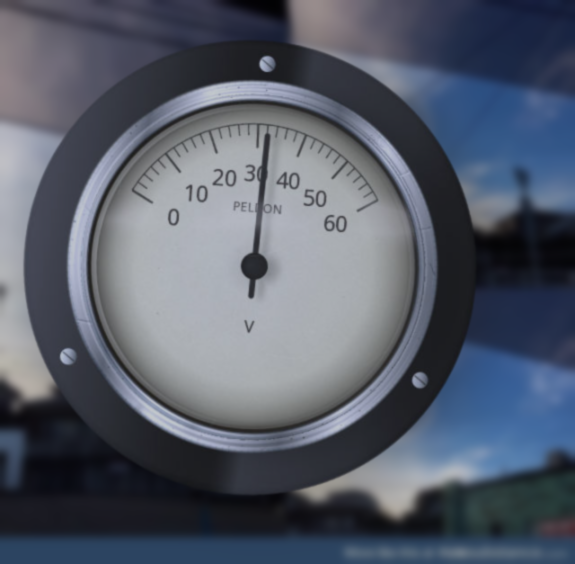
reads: **32** V
